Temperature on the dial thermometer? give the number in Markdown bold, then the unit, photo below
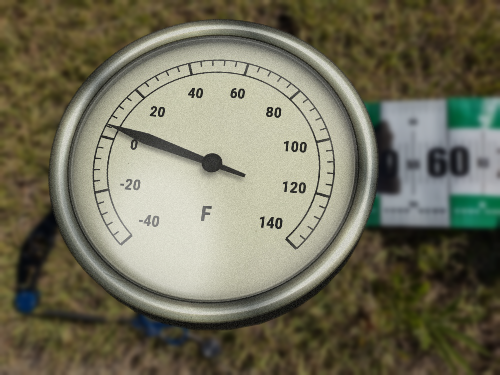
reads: **4** °F
